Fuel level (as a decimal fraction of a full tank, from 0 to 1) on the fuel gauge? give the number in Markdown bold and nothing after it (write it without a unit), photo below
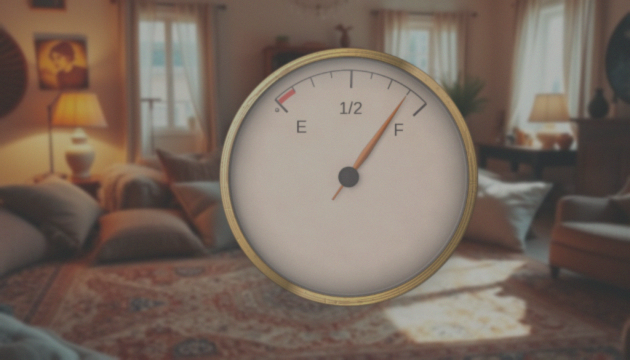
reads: **0.875**
